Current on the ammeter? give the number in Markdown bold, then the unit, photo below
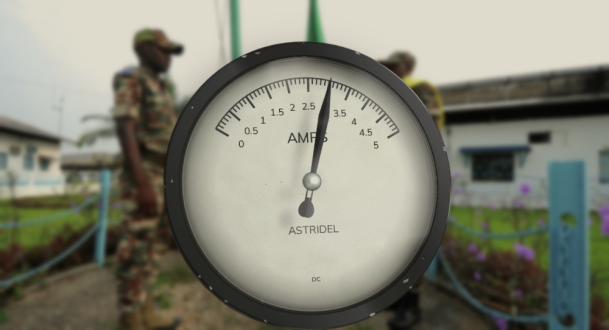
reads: **3** A
